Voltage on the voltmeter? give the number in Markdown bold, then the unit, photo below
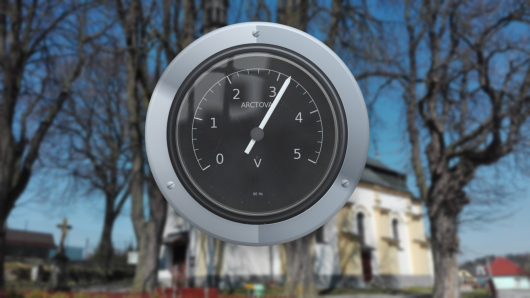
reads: **3.2** V
